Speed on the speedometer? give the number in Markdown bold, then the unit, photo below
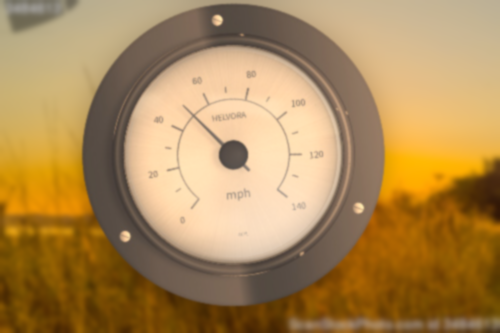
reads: **50** mph
